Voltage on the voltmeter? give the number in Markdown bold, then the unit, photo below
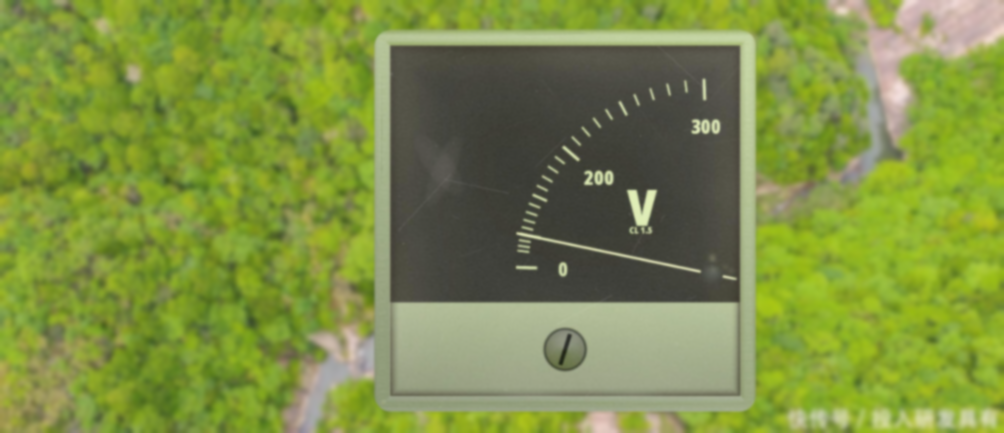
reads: **100** V
